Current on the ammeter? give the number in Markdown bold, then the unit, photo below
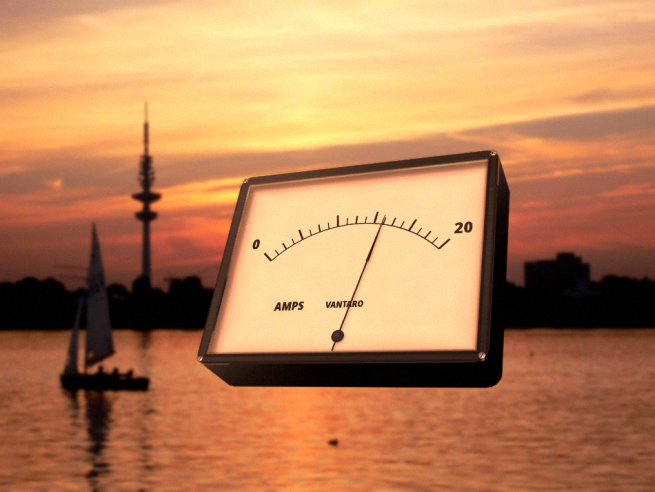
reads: **13** A
